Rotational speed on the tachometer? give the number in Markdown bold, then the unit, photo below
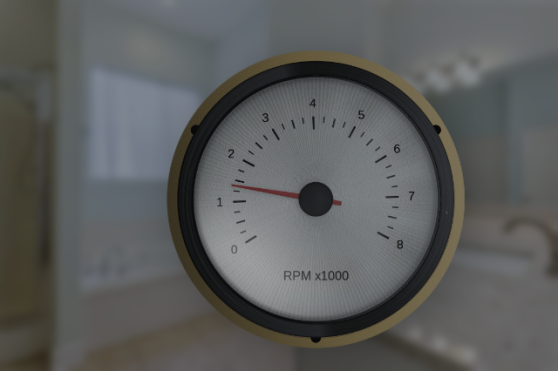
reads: **1375** rpm
